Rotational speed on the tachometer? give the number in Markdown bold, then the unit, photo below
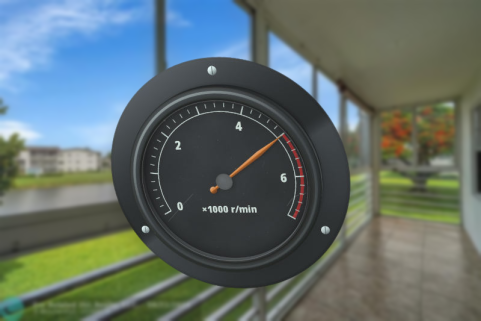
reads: **5000** rpm
